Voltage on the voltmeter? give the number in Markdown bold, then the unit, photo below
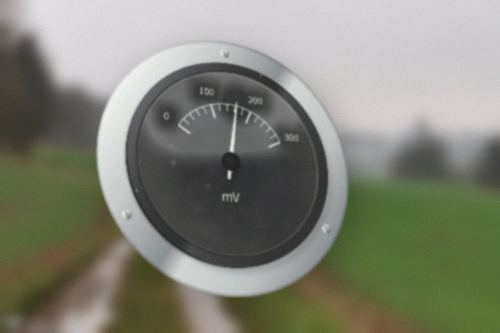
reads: **160** mV
